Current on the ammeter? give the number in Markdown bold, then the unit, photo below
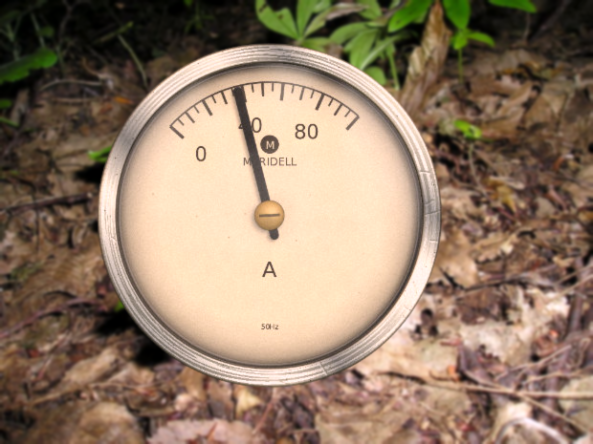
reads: **37.5** A
